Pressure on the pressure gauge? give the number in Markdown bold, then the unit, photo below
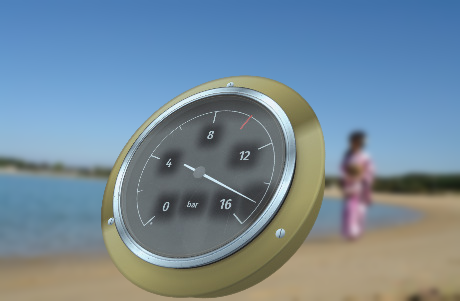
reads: **15** bar
